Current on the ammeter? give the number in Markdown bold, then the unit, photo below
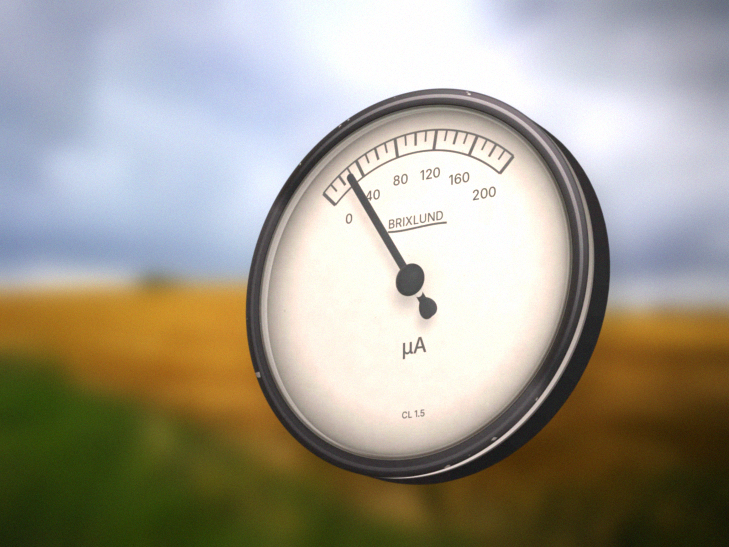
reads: **30** µA
